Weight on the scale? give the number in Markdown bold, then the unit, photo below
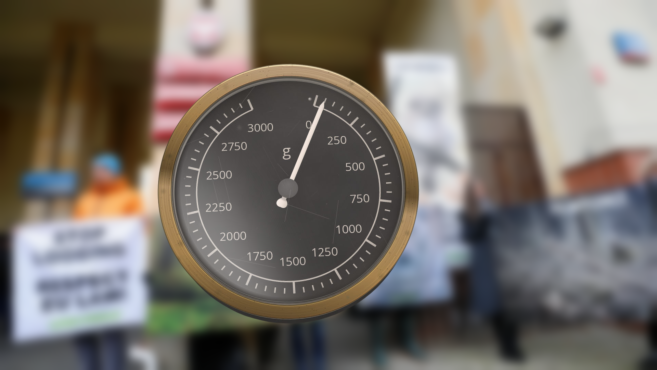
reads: **50** g
